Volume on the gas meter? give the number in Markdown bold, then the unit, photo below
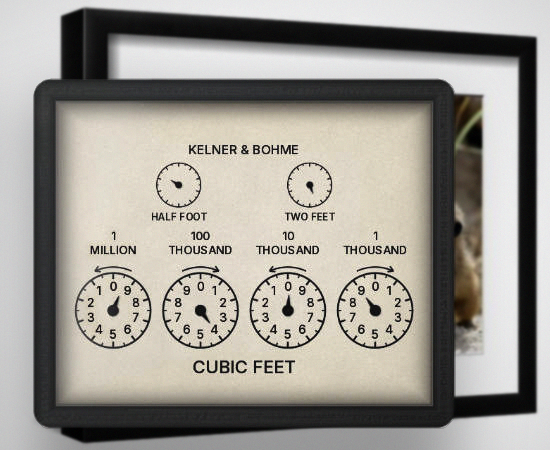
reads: **939900** ft³
